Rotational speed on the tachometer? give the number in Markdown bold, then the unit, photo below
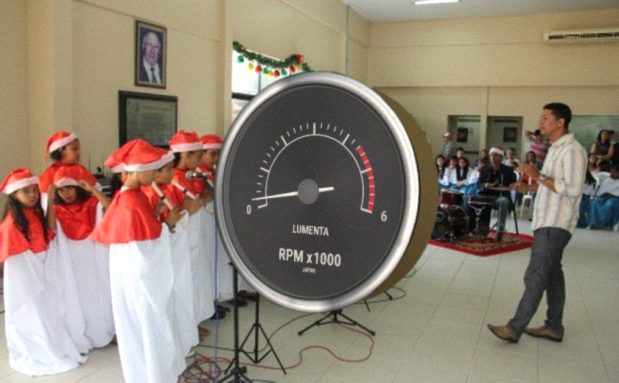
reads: **200** rpm
